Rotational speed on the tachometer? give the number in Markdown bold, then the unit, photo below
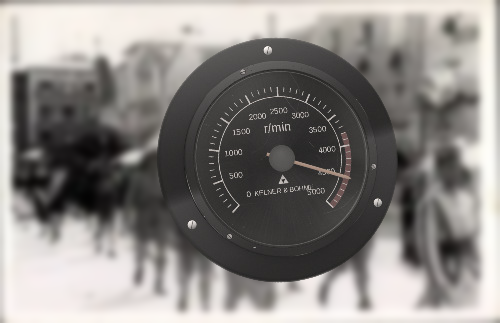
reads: **4500** rpm
